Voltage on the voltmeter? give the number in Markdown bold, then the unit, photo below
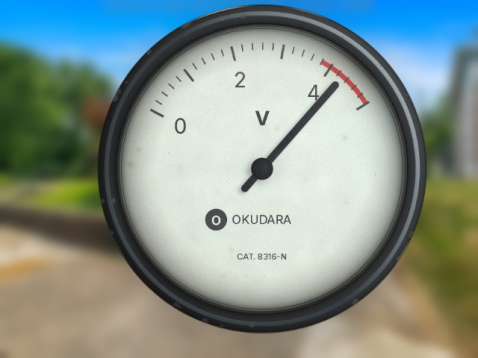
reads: **4.3** V
